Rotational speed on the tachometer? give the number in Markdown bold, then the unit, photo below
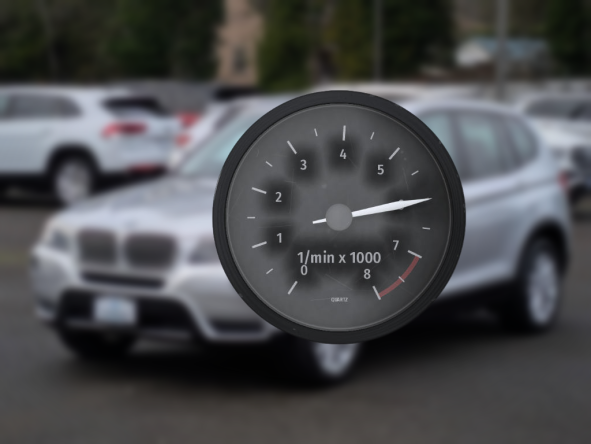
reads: **6000** rpm
